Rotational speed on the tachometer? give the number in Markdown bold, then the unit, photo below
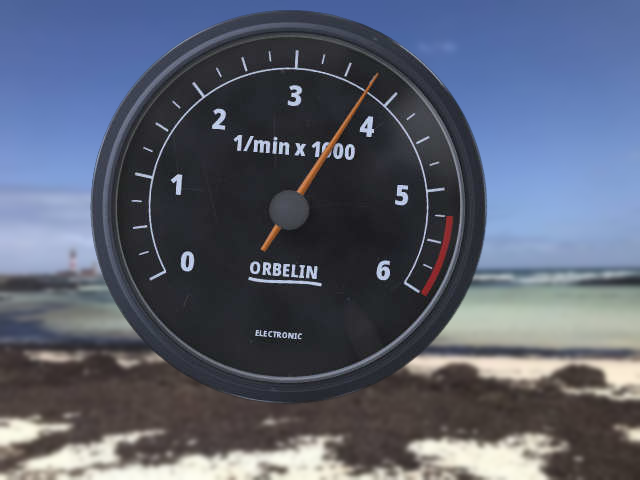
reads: **3750** rpm
